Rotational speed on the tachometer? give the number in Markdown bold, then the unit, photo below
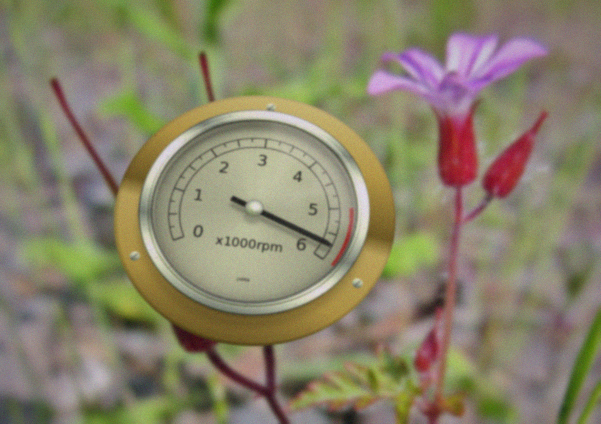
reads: **5750** rpm
